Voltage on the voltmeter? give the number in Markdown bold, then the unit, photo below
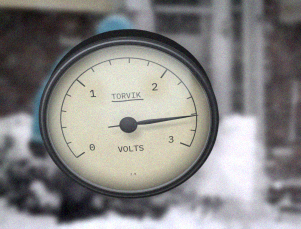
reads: **2.6** V
